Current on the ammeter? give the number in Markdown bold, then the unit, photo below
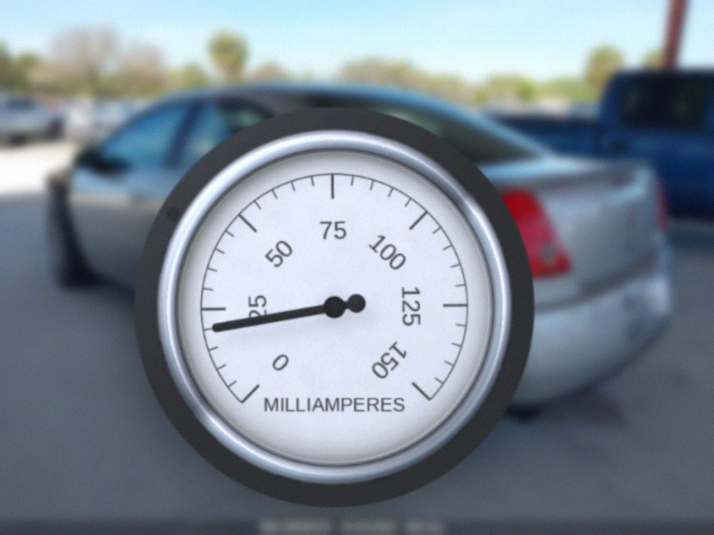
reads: **20** mA
